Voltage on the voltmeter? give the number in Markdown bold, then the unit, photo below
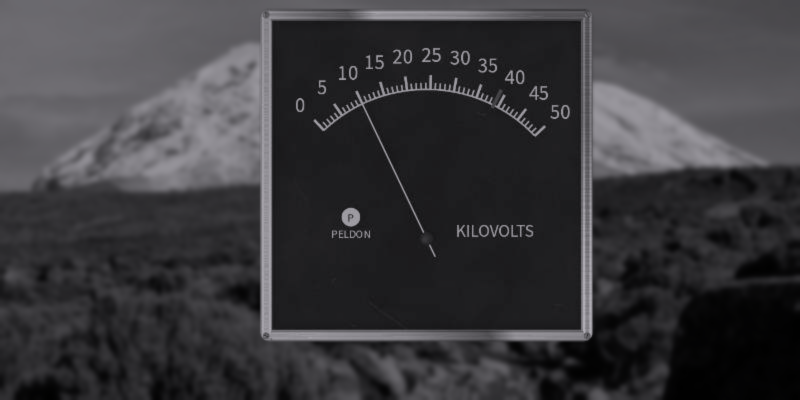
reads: **10** kV
